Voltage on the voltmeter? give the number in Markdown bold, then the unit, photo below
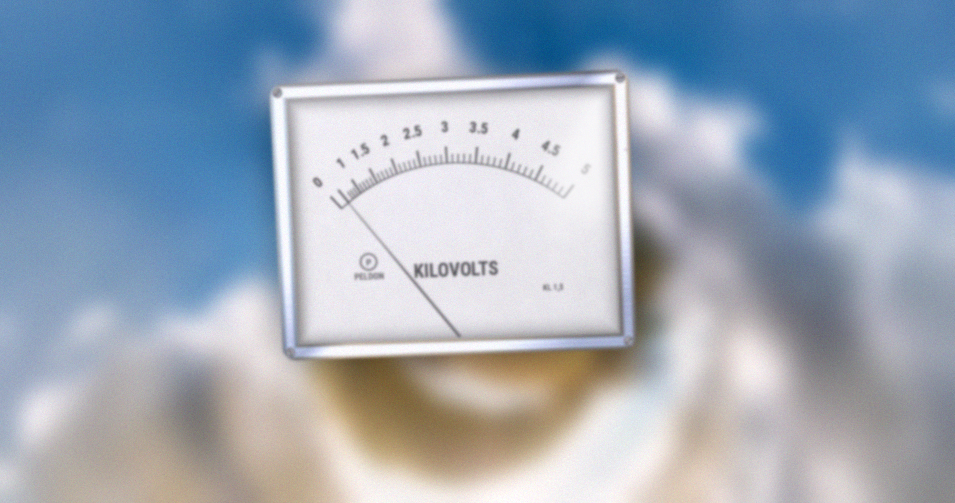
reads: **0.5** kV
